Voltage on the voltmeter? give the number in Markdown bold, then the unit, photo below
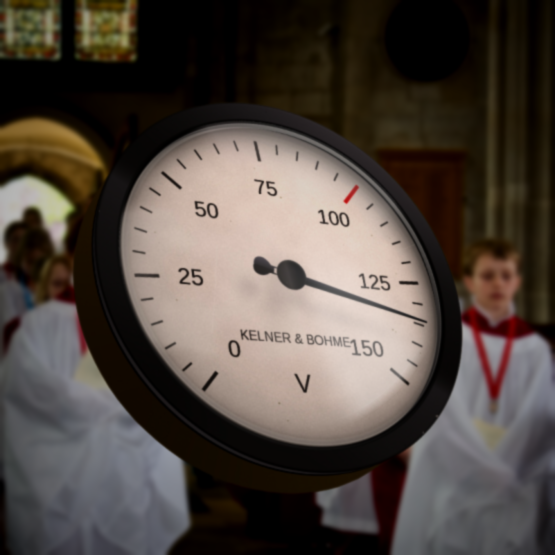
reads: **135** V
